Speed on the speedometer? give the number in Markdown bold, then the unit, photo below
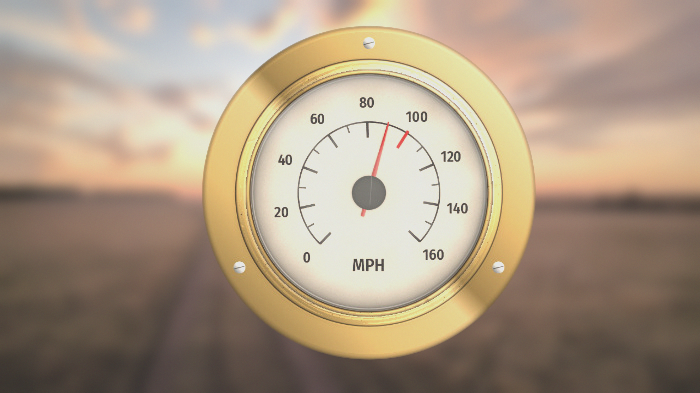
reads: **90** mph
